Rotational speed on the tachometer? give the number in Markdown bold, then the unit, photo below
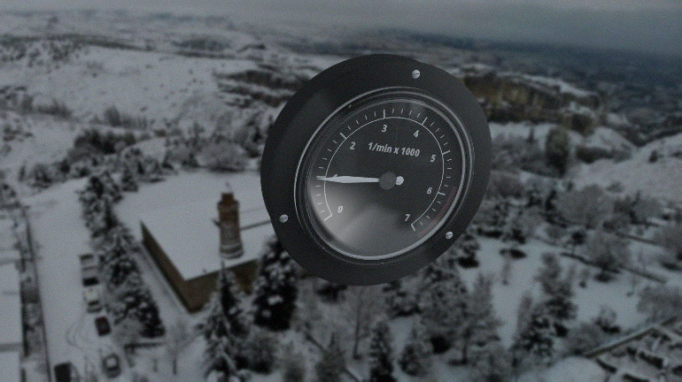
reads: **1000** rpm
